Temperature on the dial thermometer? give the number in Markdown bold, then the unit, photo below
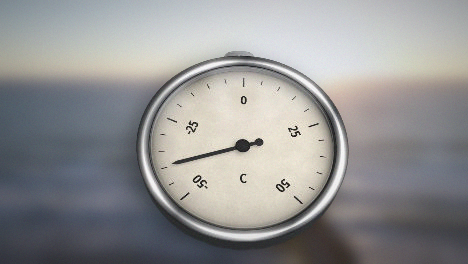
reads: **-40** °C
